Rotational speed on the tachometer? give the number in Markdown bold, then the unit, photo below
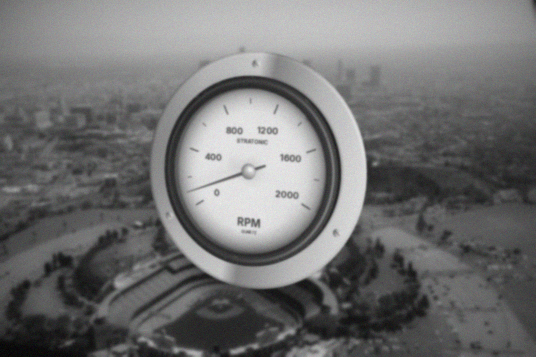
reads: **100** rpm
